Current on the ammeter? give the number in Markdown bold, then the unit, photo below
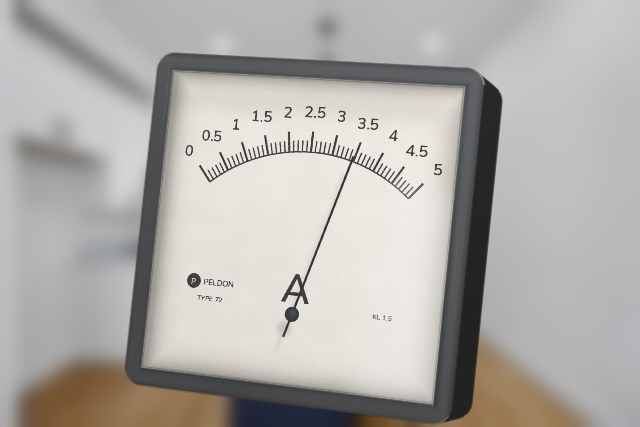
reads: **3.5** A
